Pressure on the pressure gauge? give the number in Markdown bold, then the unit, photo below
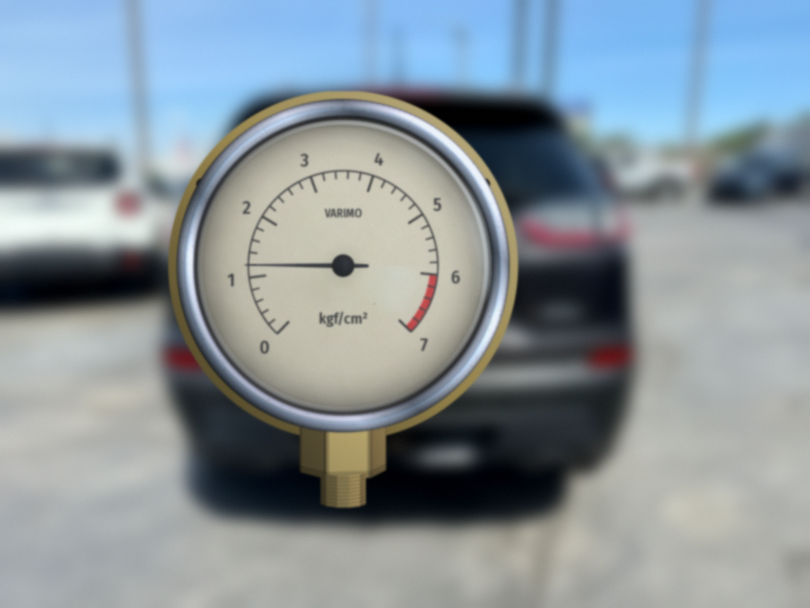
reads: **1.2** kg/cm²
